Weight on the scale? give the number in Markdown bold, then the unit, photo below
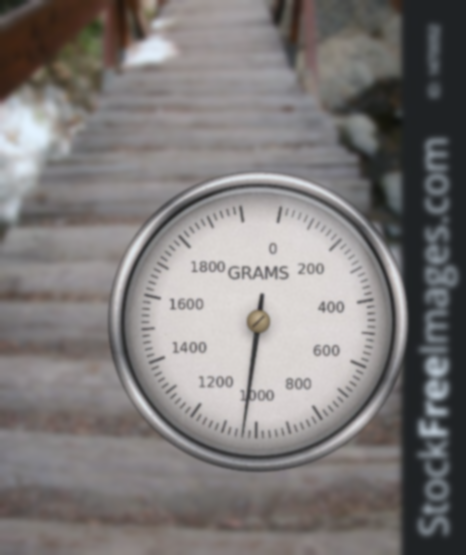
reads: **1040** g
